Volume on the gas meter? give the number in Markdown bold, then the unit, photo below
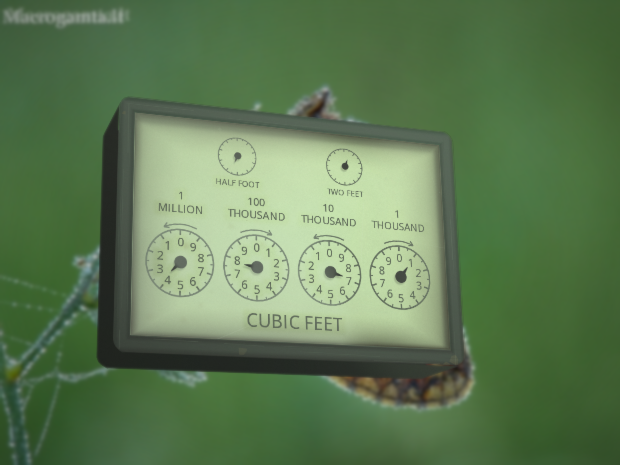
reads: **377100** ft³
